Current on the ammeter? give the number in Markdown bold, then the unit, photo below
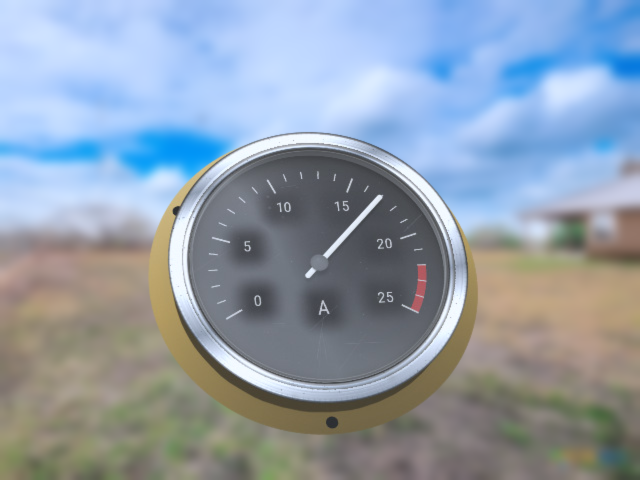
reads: **17** A
